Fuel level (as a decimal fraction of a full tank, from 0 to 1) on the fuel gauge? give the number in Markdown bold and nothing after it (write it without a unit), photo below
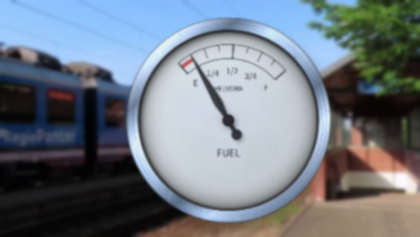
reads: **0.125**
